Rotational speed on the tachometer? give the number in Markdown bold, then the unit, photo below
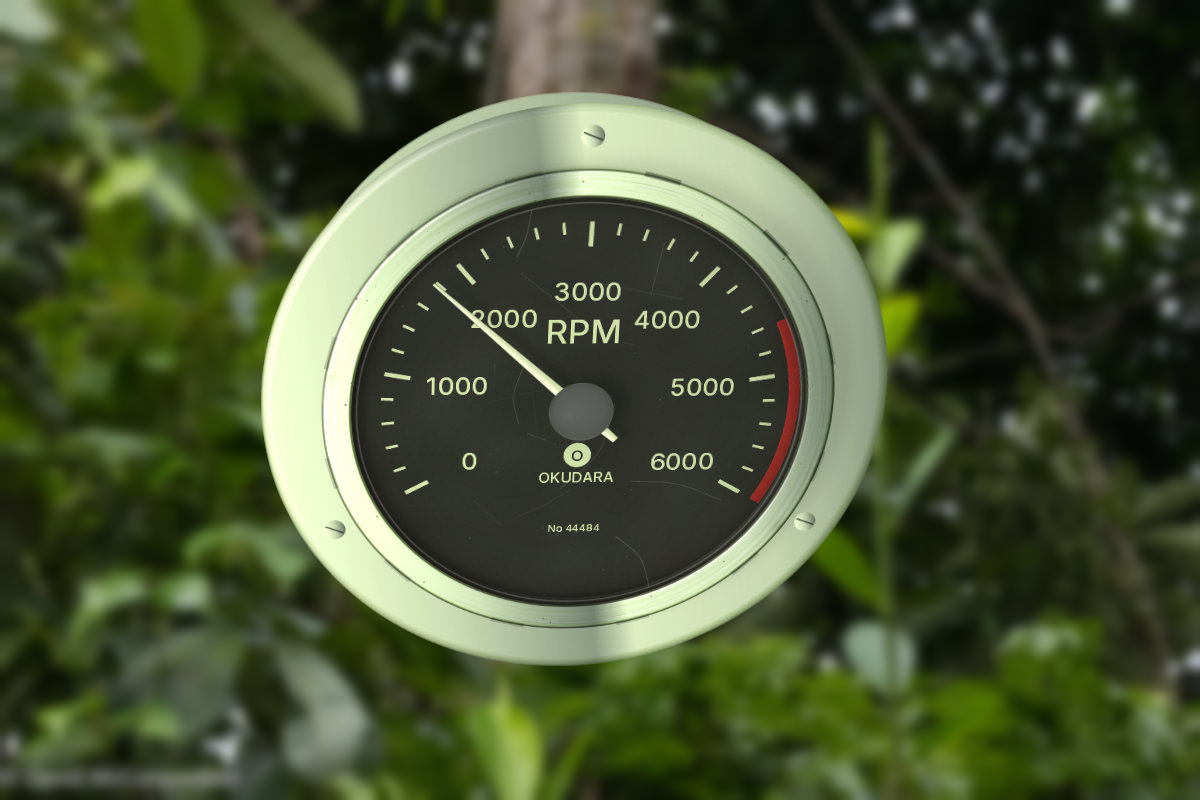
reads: **1800** rpm
